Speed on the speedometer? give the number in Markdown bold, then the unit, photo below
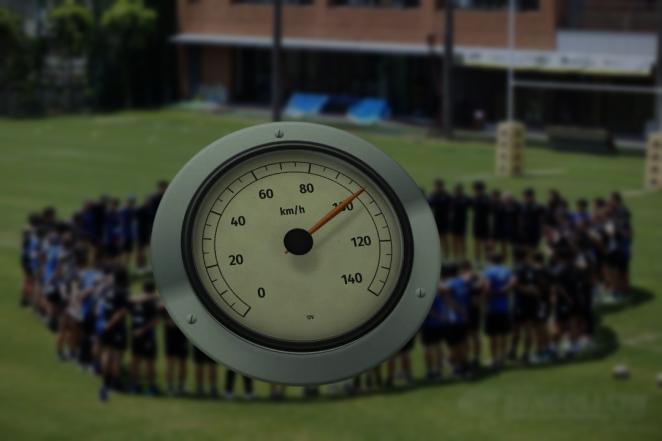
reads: **100** km/h
